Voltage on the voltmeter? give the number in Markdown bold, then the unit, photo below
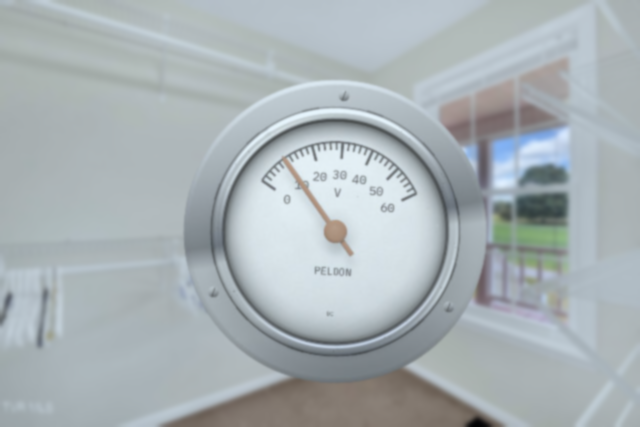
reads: **10** V
